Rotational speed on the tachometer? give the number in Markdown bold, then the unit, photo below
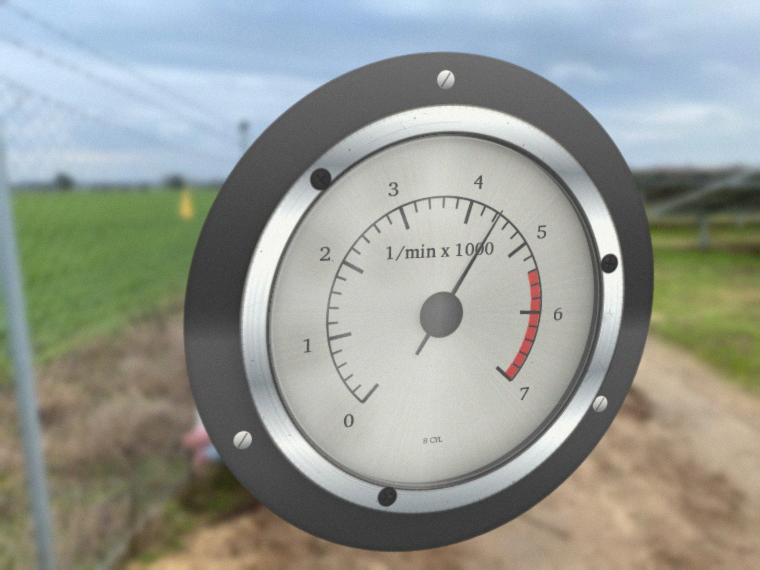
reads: **4400** rpm
